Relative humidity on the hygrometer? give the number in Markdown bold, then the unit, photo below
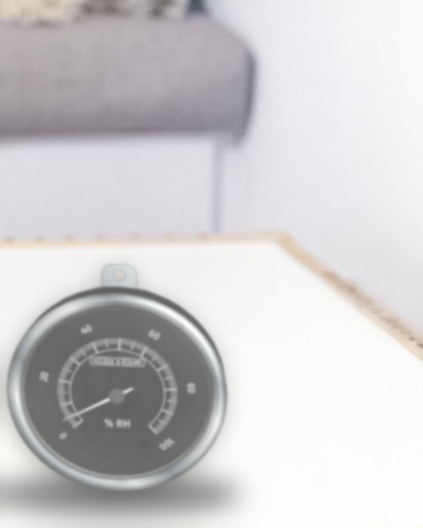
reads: **5** %
